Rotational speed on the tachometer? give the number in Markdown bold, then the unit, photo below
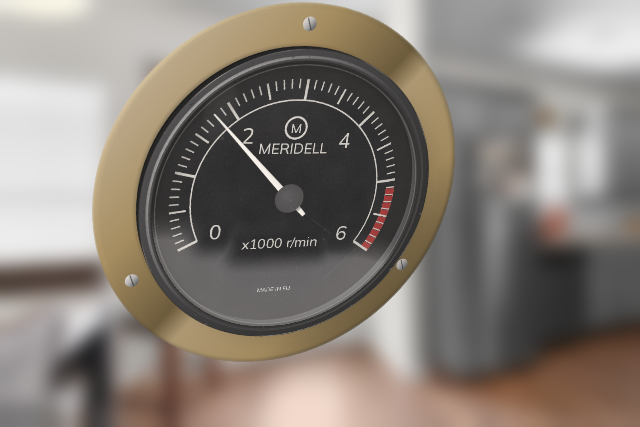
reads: **1800** rpm
